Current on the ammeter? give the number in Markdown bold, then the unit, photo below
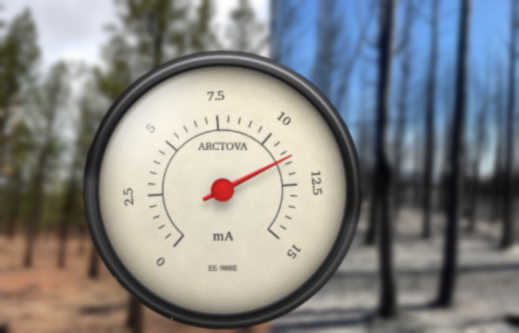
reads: **11.25** mA
